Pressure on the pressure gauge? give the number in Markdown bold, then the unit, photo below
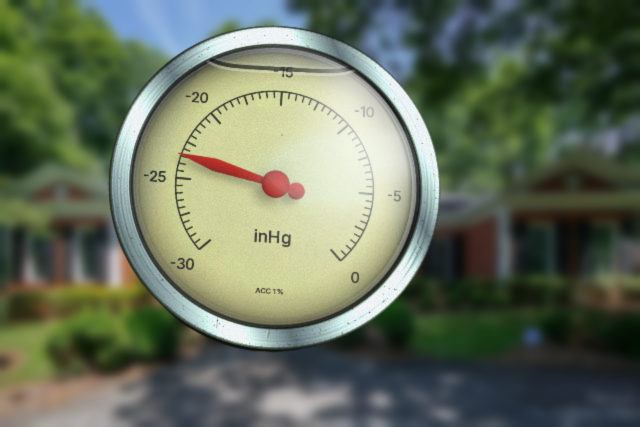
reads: **-23.5** inHg
